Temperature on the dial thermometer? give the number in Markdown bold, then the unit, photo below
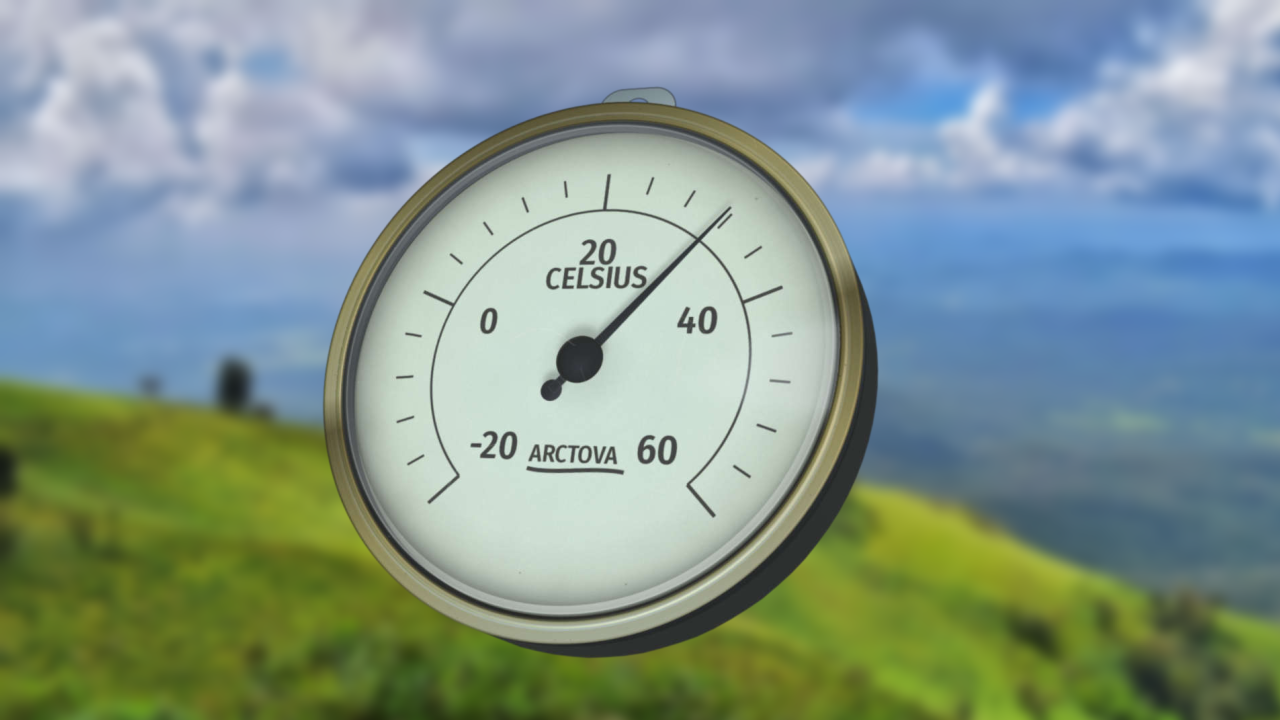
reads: **32** °C
